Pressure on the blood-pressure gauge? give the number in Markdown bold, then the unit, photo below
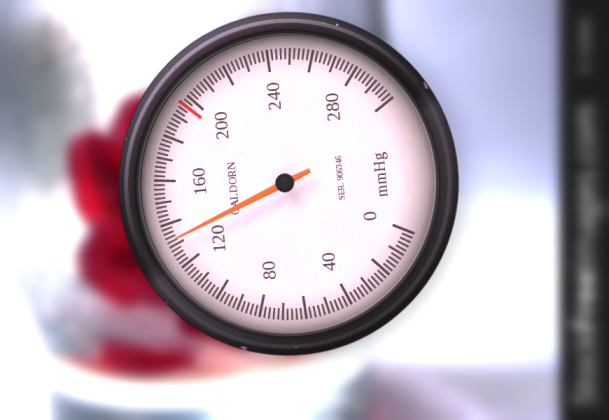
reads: **132** mmHg
